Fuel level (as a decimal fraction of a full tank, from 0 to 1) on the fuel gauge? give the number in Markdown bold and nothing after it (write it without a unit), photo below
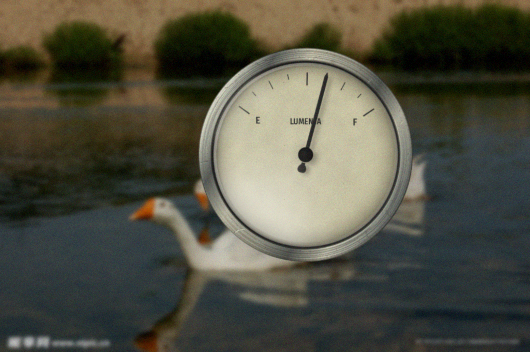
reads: **0.625**
